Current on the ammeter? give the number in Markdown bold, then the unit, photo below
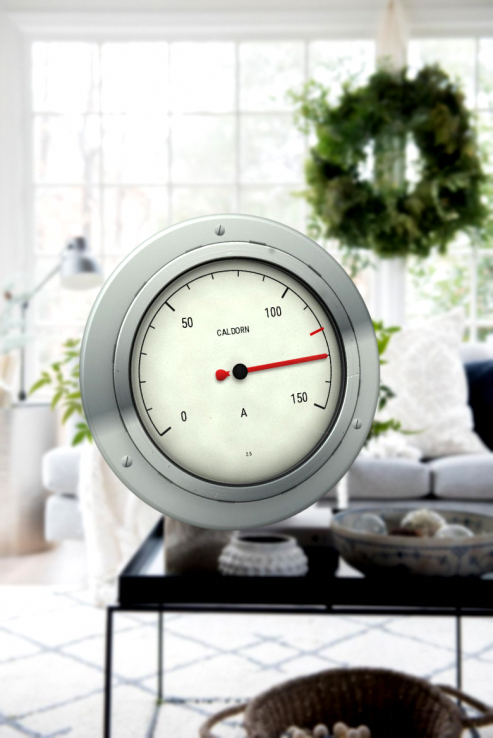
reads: **130** A
